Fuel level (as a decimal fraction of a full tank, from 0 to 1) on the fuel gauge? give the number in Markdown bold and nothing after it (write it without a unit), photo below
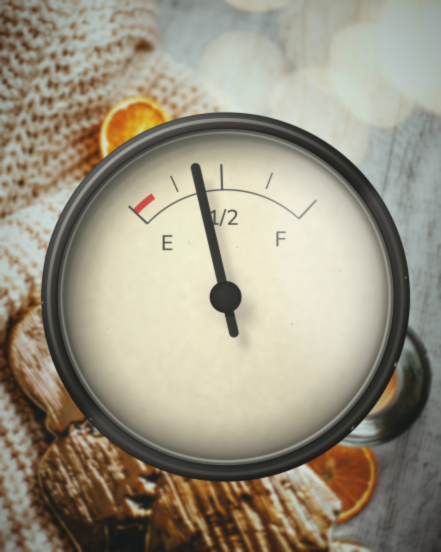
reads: **0.375**
